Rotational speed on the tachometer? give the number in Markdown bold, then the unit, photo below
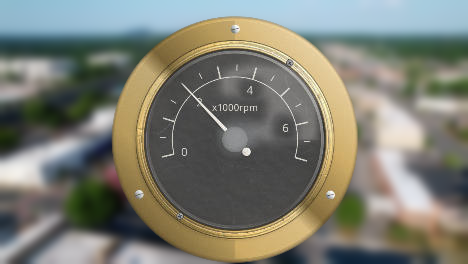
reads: **2000** rpm
